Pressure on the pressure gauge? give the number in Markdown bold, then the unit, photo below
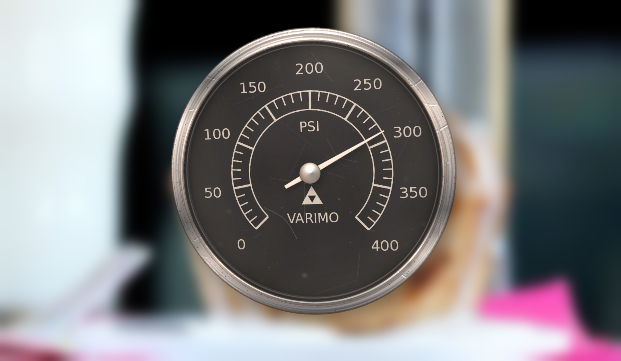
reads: **290** psi
